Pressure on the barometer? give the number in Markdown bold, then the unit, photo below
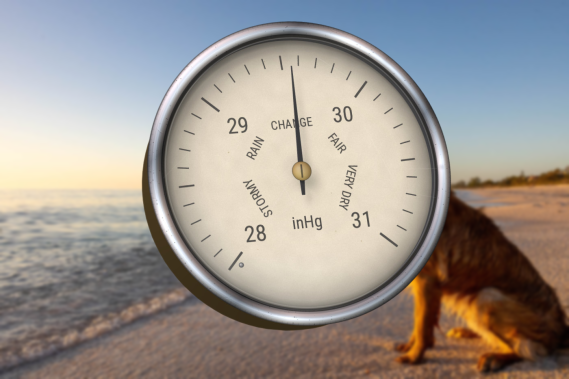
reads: **29.55** inHg
